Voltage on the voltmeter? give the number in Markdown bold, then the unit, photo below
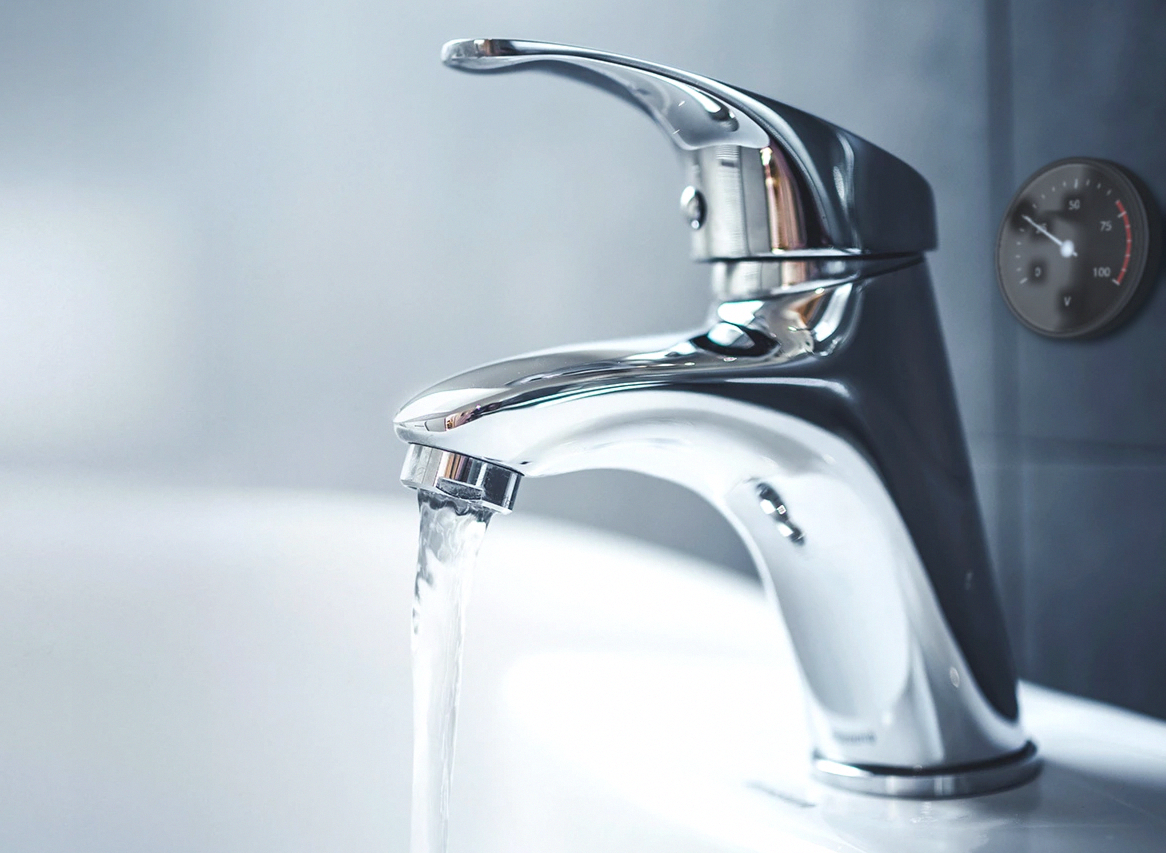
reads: **25** V
